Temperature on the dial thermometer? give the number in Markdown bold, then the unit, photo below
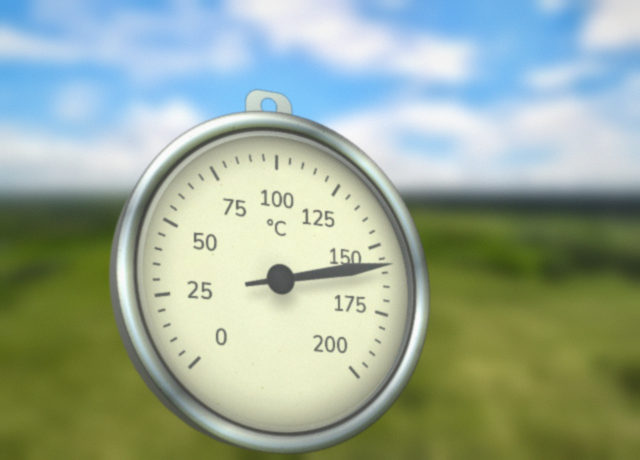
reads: **157.5** °C
